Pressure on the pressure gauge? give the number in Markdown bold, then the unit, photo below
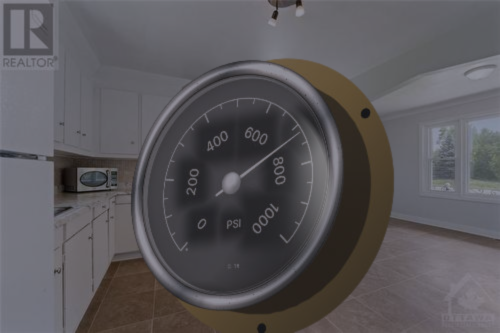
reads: **725** psi
